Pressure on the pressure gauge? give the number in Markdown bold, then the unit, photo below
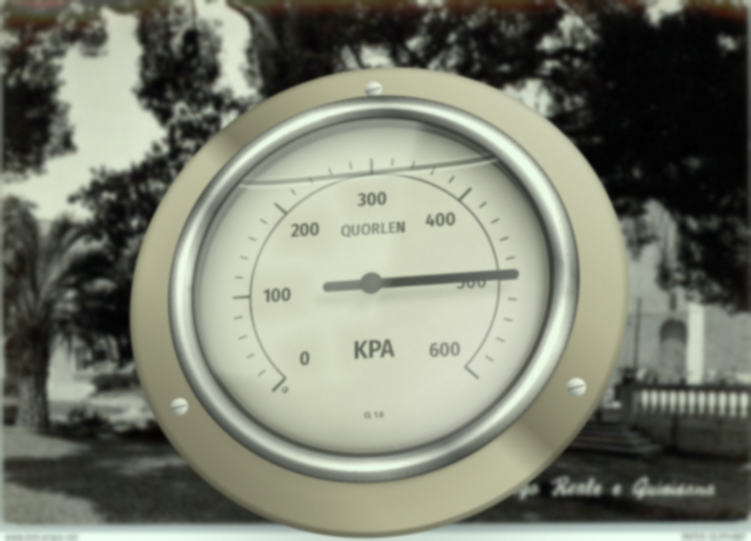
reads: **500** kPa
